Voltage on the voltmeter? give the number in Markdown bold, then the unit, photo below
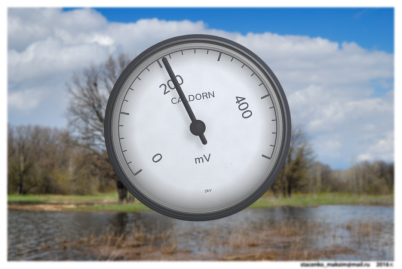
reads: **210** mV
